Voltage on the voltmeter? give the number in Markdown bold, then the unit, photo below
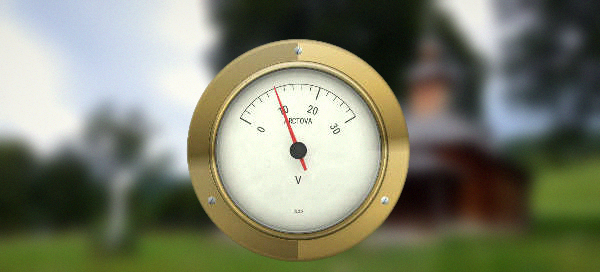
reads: **10** V
